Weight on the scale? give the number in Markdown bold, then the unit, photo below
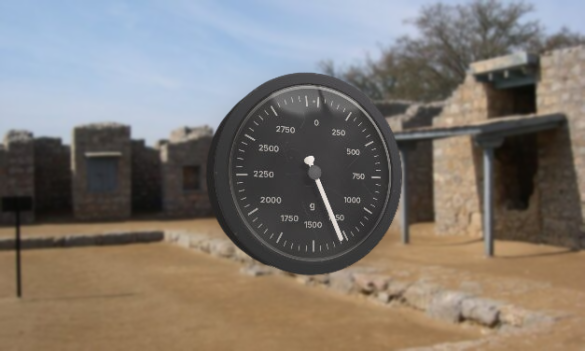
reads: **1300** g
